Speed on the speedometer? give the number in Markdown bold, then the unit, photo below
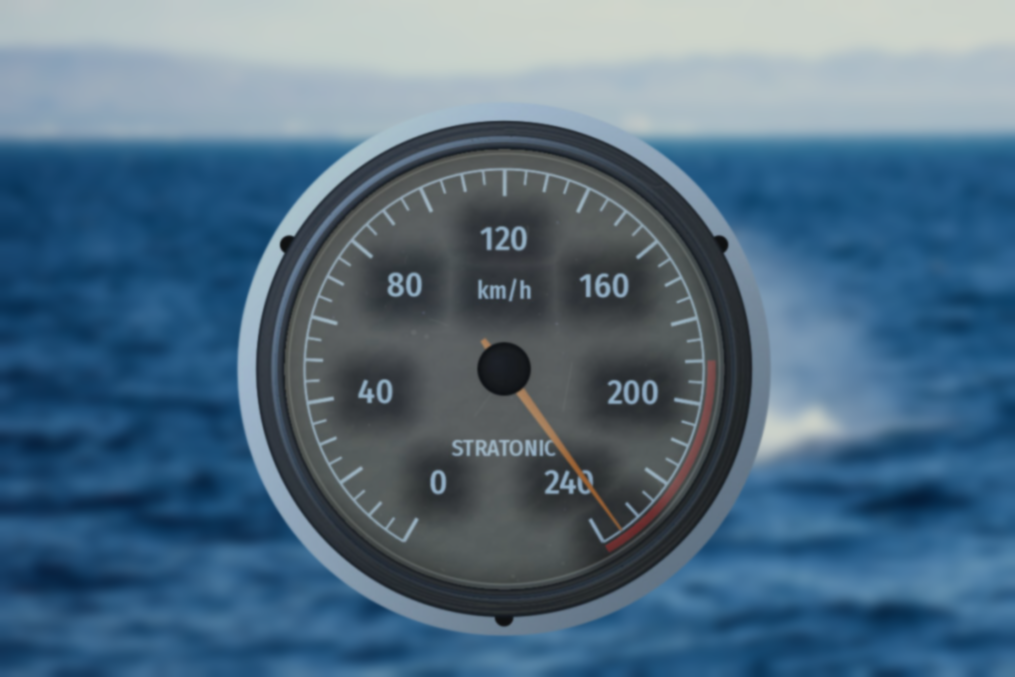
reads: **235** km/h
